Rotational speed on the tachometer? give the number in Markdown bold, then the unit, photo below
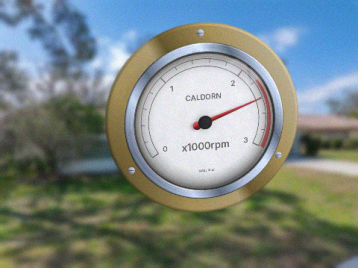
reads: **2400** rpm
